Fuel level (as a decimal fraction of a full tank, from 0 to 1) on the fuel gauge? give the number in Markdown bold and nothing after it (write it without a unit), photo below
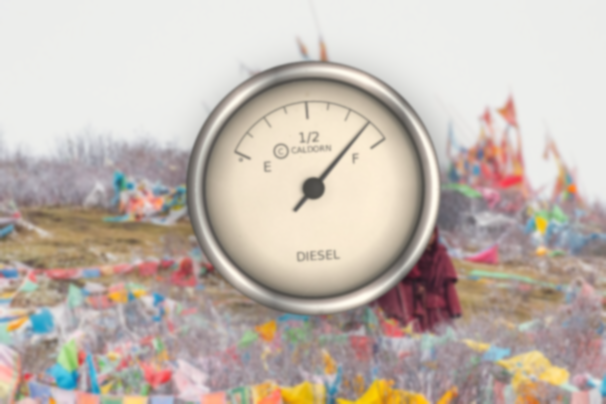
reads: **0.875**
